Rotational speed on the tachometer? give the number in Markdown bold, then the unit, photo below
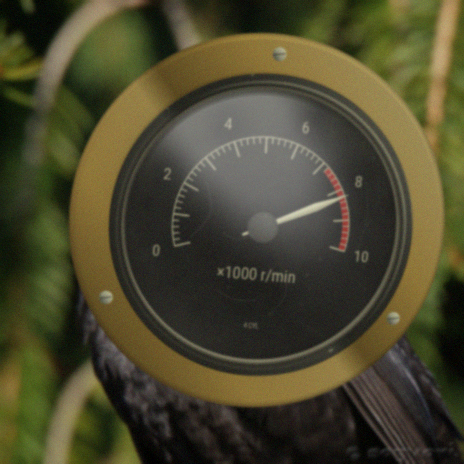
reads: **8200** rpm
